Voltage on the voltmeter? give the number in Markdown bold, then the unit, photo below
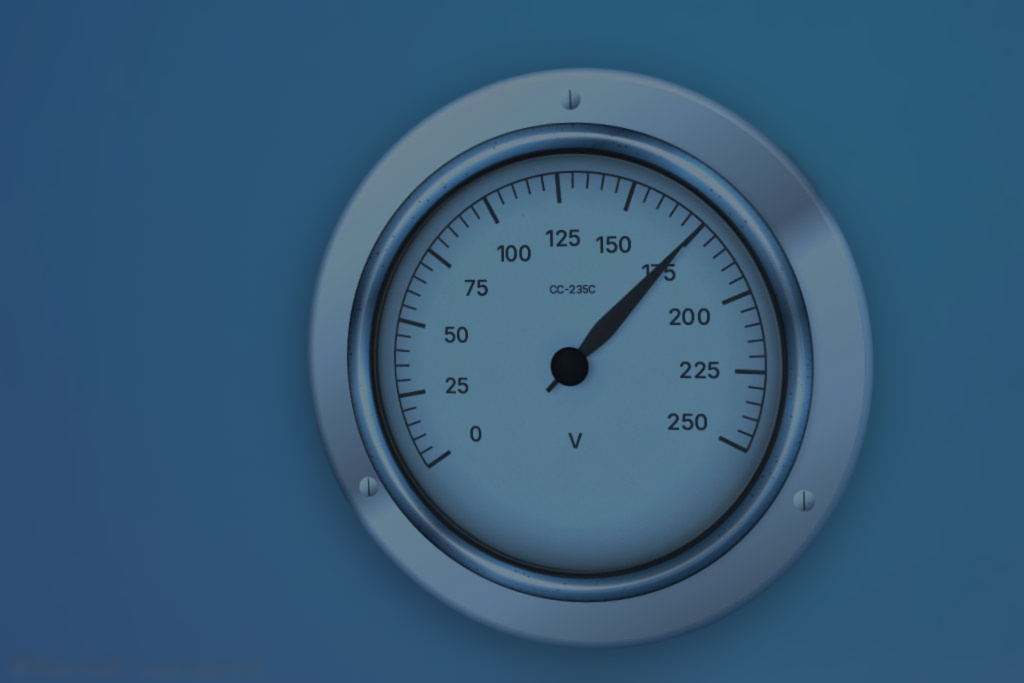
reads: **175** V
